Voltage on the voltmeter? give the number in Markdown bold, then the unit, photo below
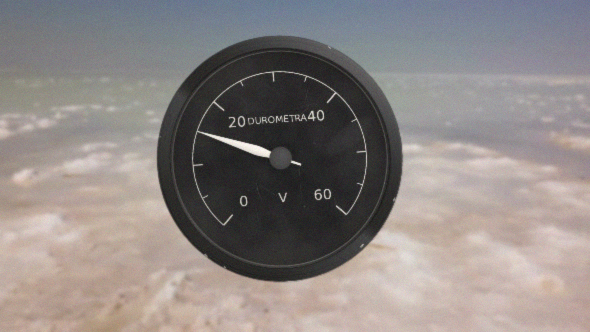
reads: **15** V
